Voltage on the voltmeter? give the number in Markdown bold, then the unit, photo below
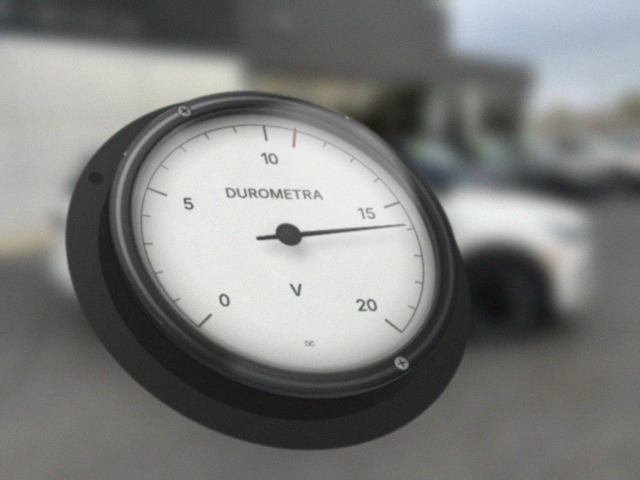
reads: **16** V
